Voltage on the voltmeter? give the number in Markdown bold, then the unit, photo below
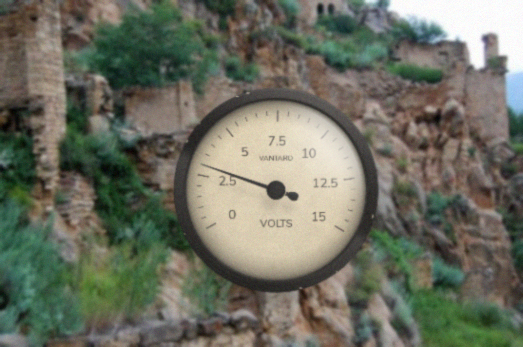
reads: **3** V
